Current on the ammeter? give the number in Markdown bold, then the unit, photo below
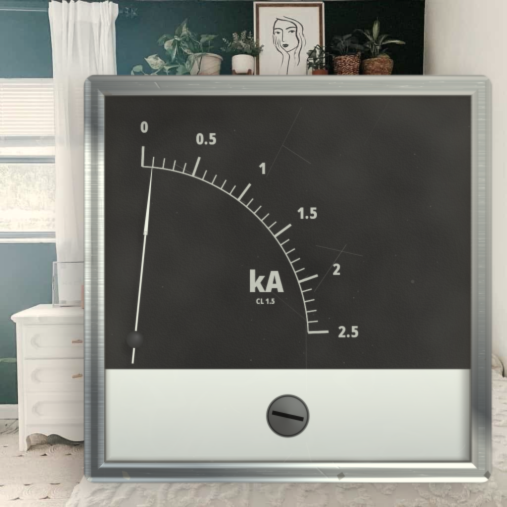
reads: **0.1** kA
